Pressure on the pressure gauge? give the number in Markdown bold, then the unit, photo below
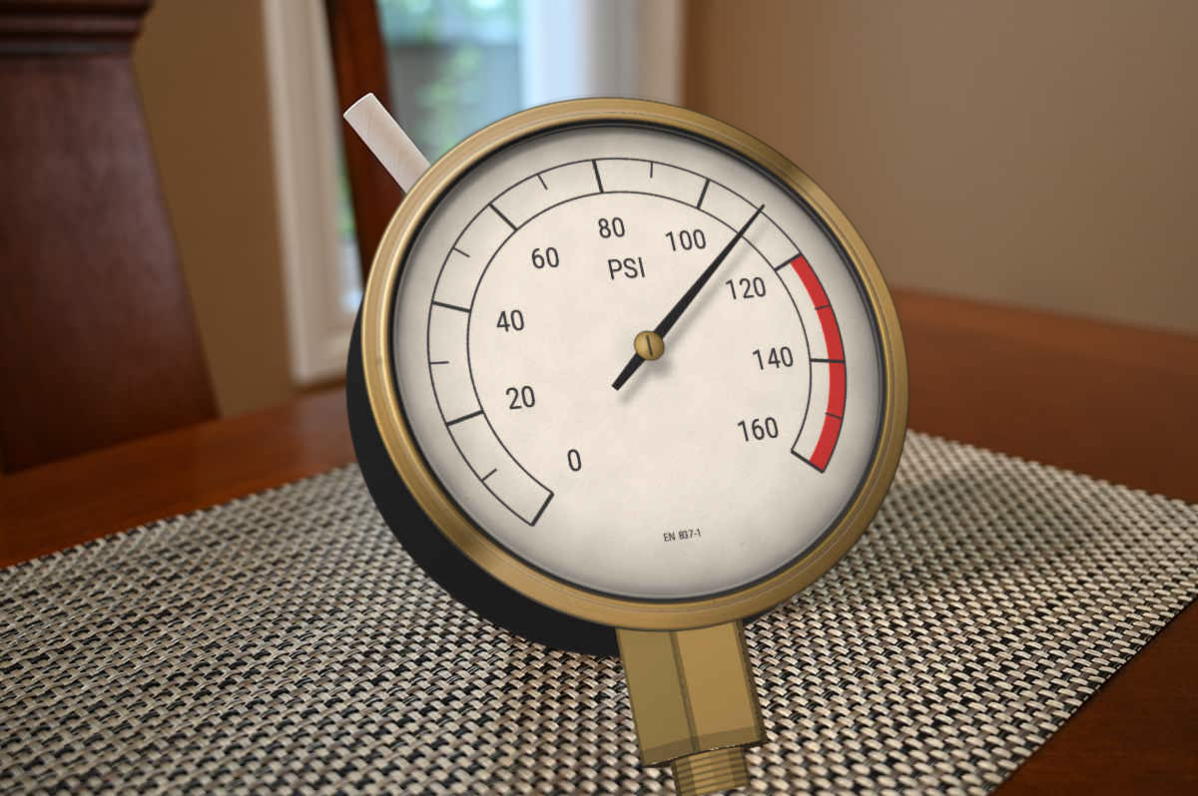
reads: **110** psi
